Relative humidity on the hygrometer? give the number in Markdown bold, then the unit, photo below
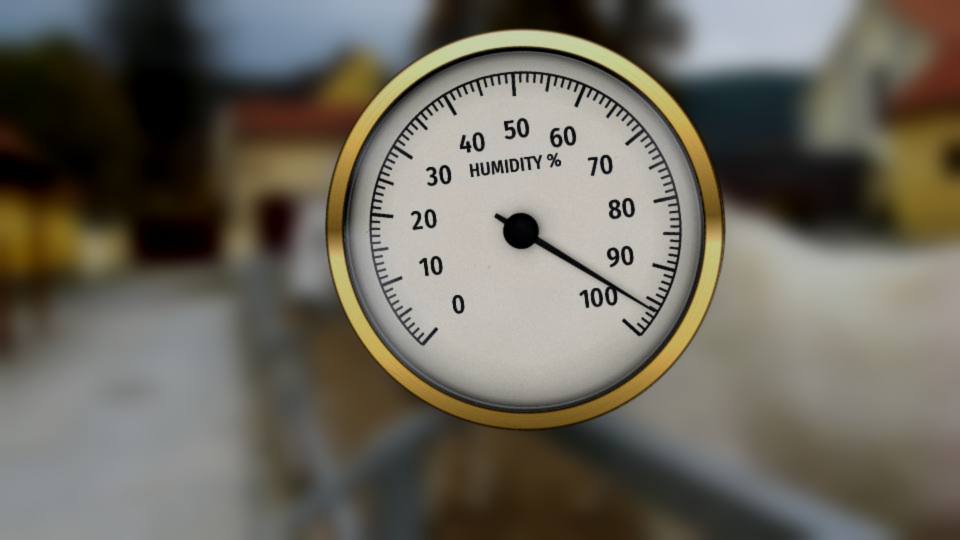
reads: **96** %
